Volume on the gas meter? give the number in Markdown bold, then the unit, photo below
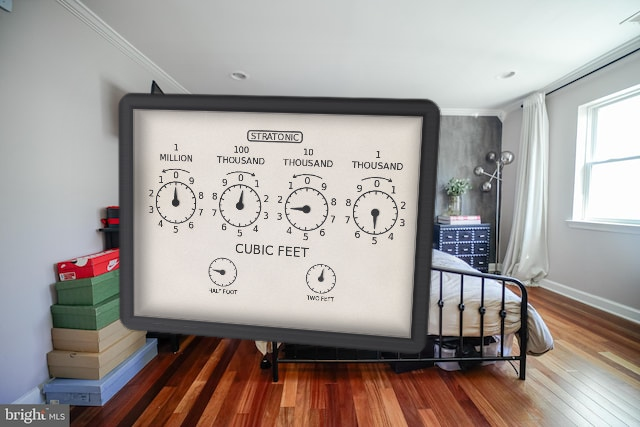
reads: **2500** ft³
